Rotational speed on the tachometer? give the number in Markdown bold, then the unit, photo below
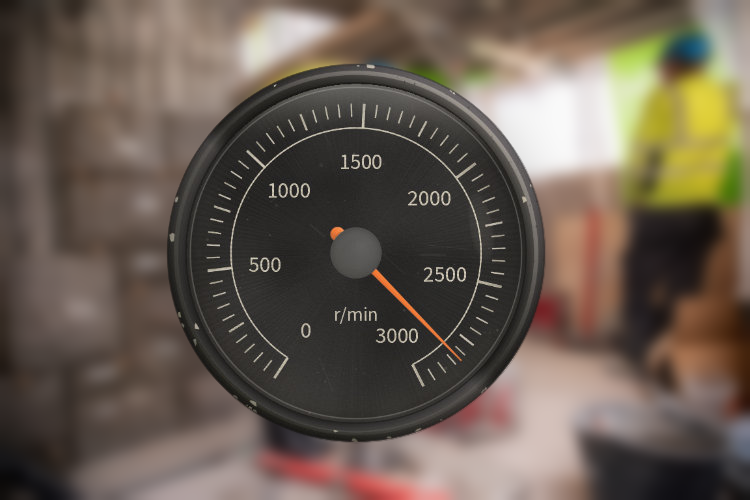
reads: **2825** rpm
